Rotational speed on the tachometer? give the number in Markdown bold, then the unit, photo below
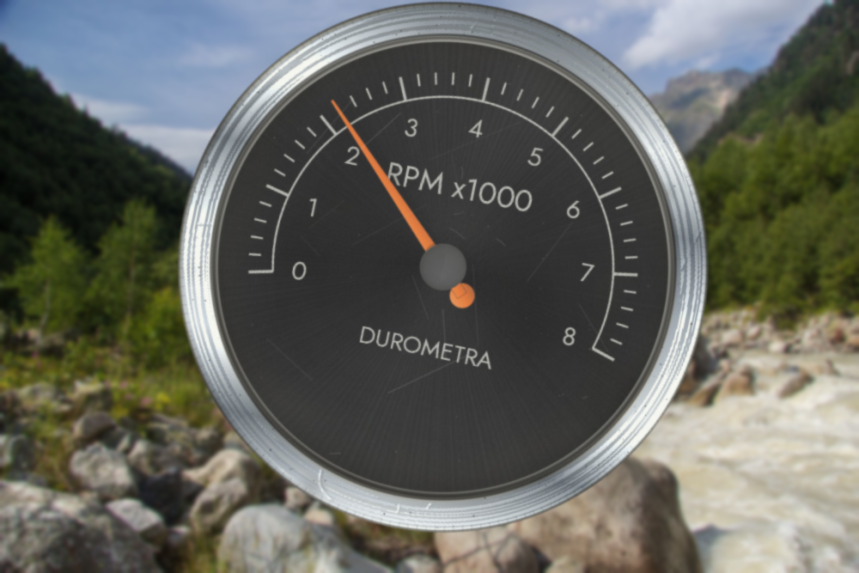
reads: **2200** rpm
